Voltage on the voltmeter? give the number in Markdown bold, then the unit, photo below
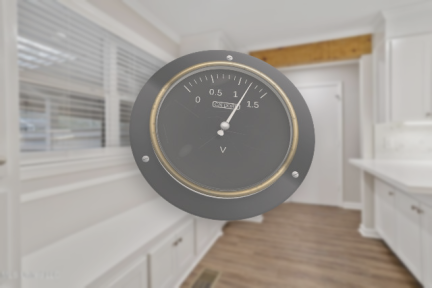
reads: **1.2** V
